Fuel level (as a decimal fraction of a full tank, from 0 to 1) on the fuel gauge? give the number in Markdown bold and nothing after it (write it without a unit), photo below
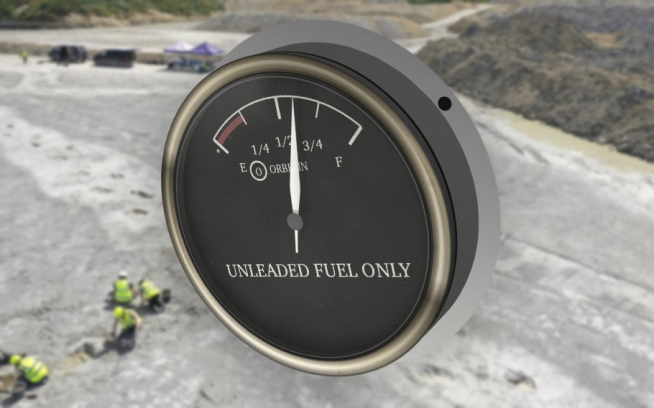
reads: **0.625**
